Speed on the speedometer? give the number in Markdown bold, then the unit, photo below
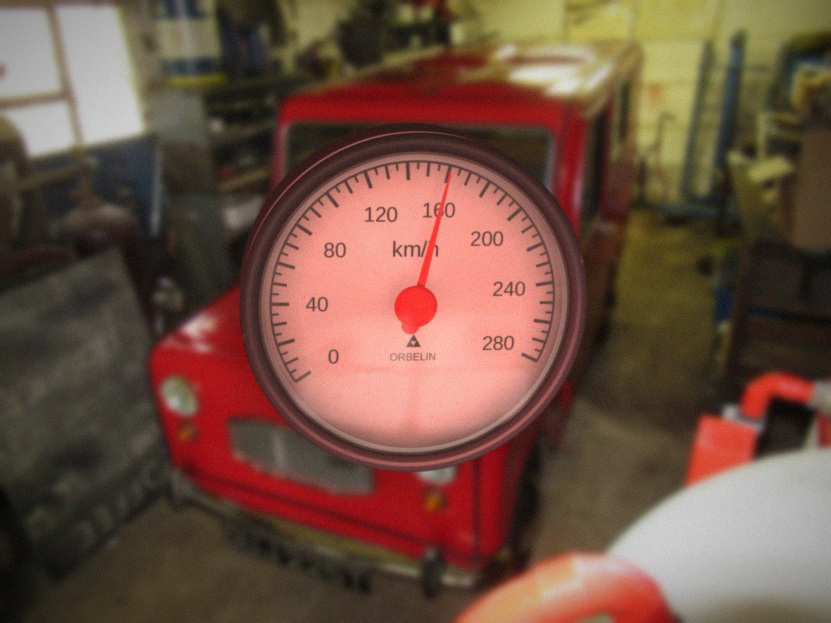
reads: **160** km/h
